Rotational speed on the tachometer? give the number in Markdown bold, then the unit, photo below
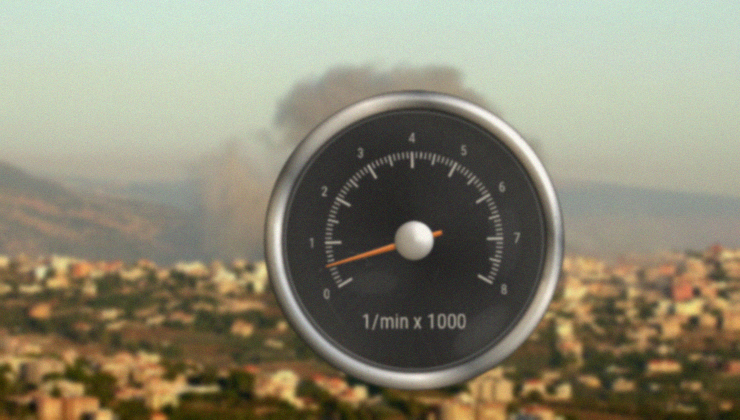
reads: **500** rpm
